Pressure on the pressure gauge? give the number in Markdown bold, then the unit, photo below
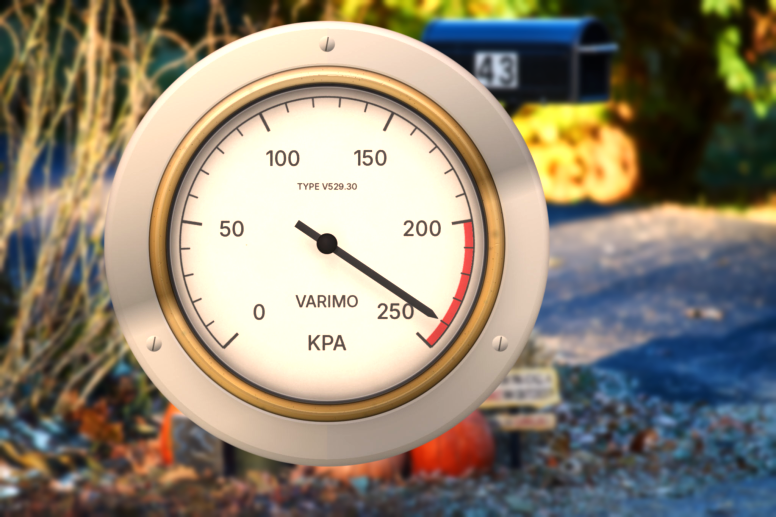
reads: **240** kPa
